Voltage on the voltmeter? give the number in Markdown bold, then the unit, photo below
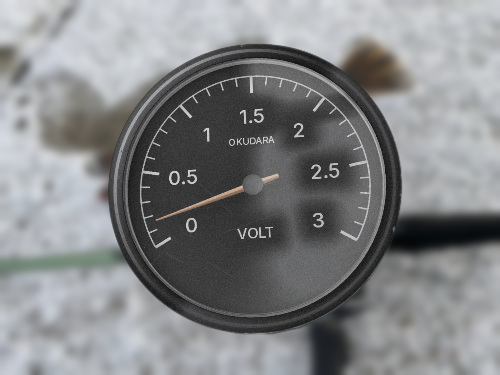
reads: **0.15** V
